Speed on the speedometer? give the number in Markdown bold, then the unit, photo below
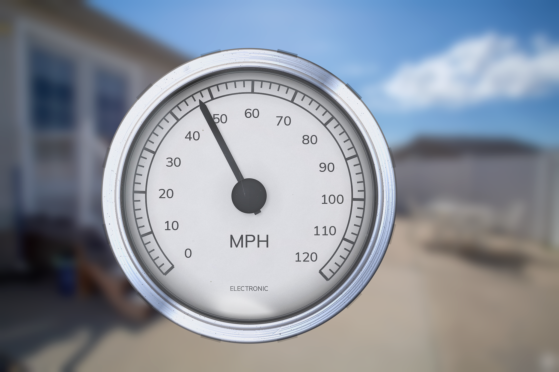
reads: **47** mph
